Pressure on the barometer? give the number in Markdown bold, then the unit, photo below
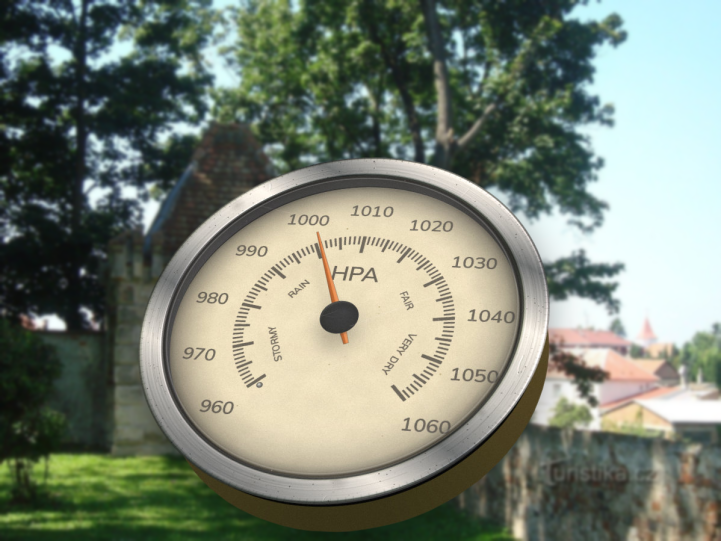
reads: **1001** hPa
